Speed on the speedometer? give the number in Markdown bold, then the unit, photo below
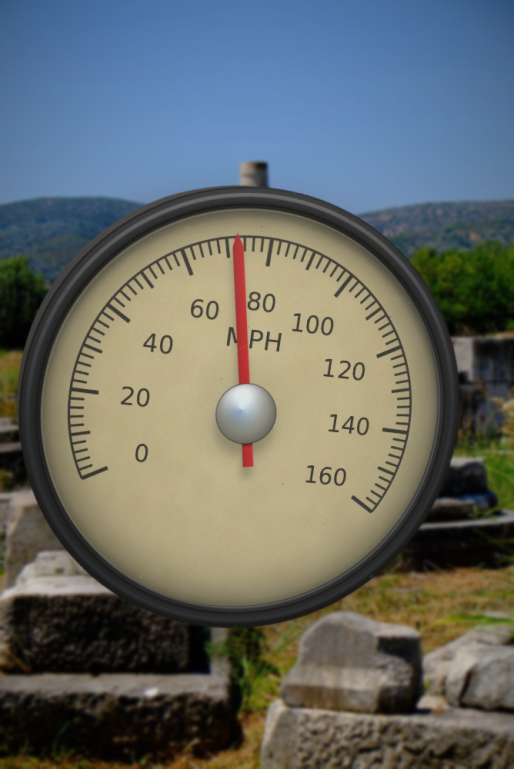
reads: **72** mph
